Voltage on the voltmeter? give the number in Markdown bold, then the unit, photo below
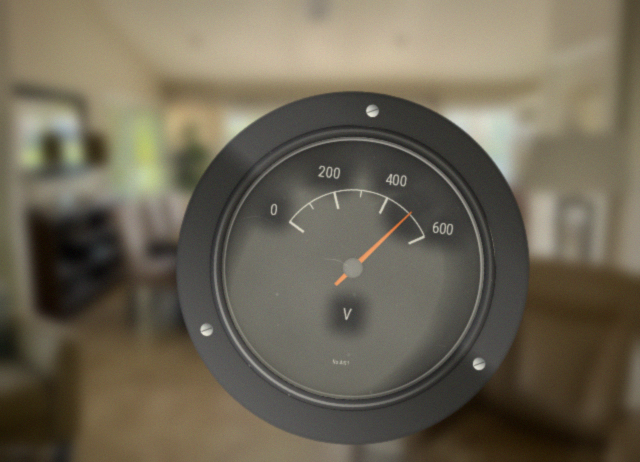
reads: **500** V
